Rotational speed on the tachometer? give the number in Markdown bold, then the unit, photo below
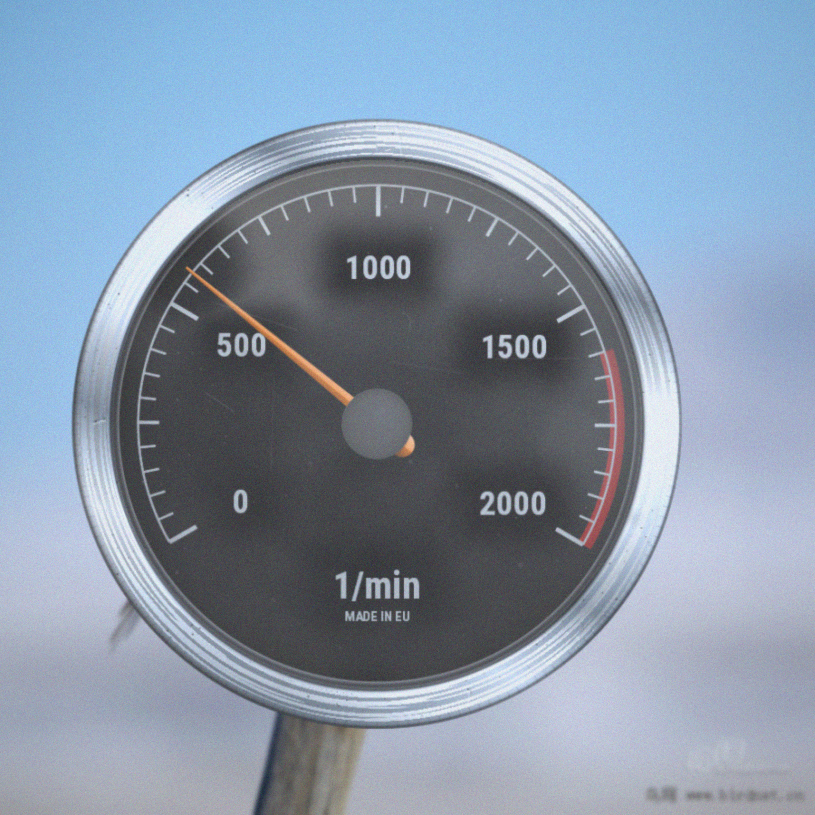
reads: **575** rpm
